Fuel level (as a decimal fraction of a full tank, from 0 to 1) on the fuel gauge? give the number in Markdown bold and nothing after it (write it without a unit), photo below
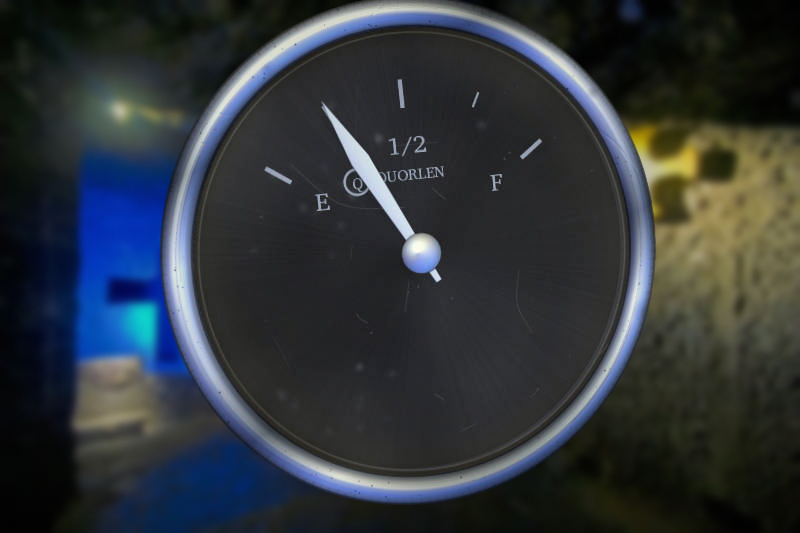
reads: **0.25**
